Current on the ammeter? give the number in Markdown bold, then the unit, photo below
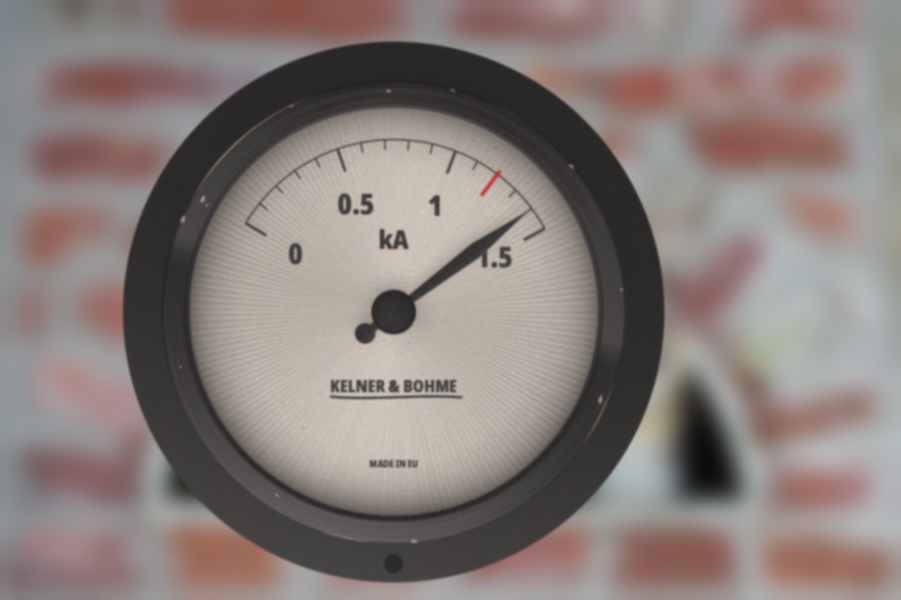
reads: **1.4** kA
